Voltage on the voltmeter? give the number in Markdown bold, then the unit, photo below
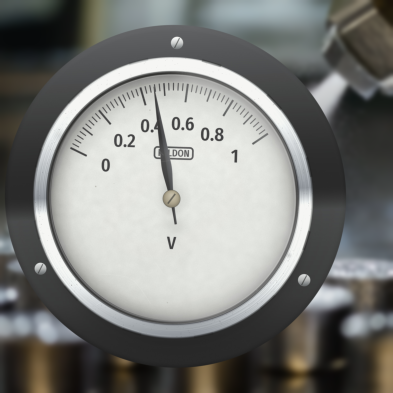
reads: **0.46** V
